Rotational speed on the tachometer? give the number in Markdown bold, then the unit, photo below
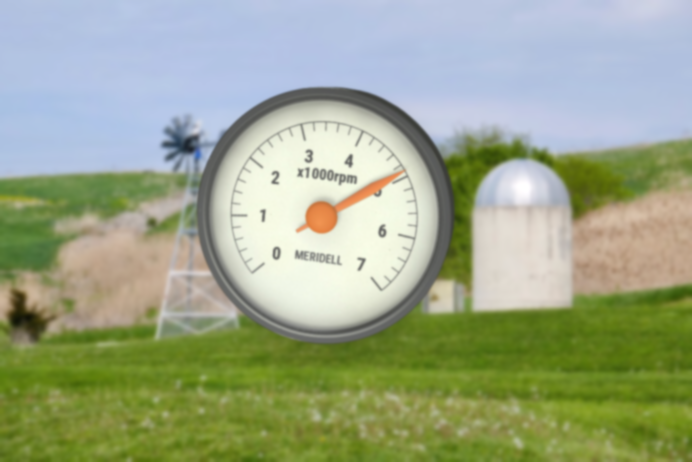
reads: **4900** rpm
